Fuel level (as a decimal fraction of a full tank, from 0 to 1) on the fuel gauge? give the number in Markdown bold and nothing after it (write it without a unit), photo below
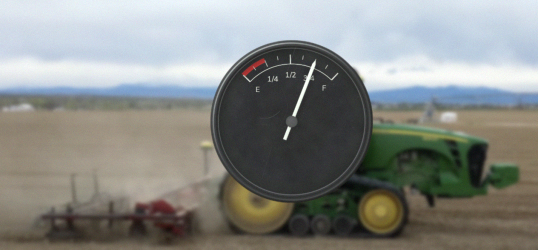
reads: **0.75**
